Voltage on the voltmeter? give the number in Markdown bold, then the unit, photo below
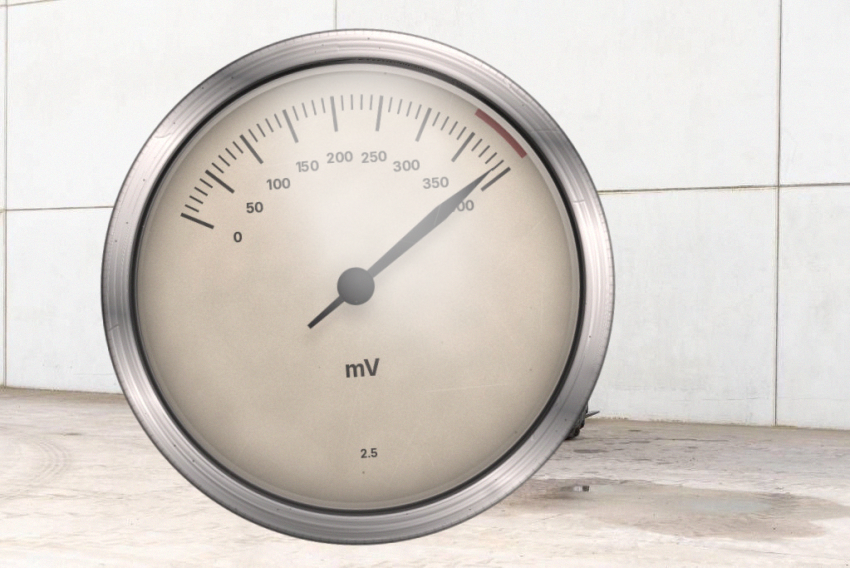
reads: **390** mV
